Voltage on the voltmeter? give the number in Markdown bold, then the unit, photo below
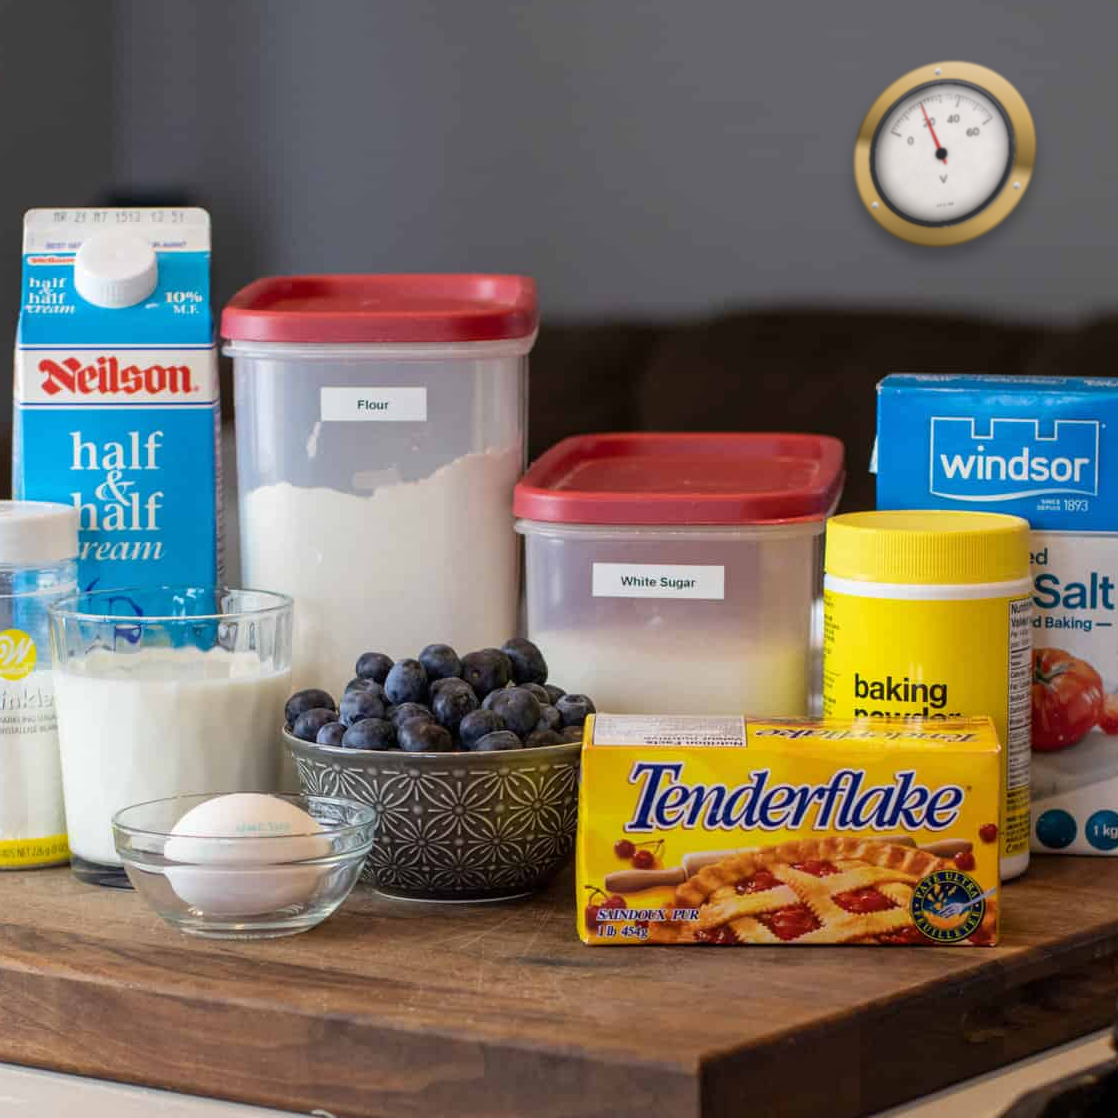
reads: **20** V
